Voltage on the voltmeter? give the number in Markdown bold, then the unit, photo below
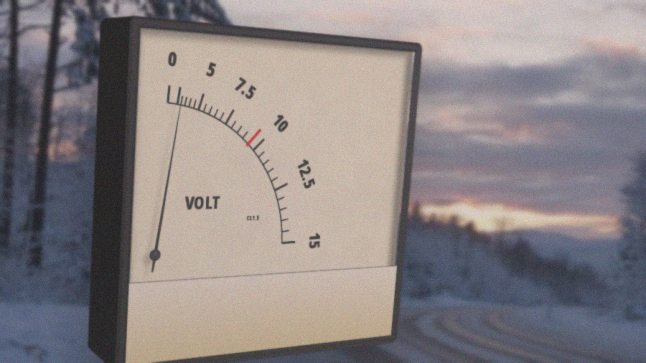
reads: **2.5** V
